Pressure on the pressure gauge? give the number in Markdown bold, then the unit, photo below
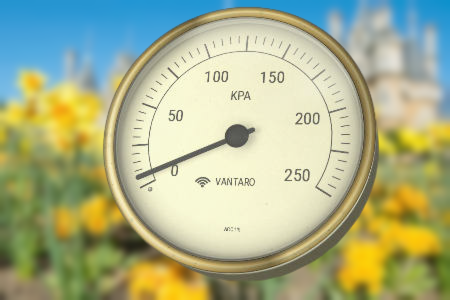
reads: **5** kPa
